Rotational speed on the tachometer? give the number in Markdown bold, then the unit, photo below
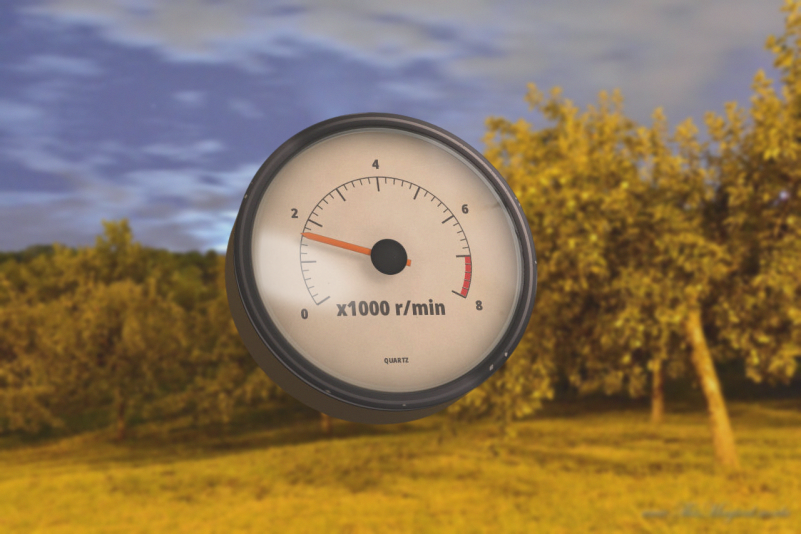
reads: **1600** rpm
